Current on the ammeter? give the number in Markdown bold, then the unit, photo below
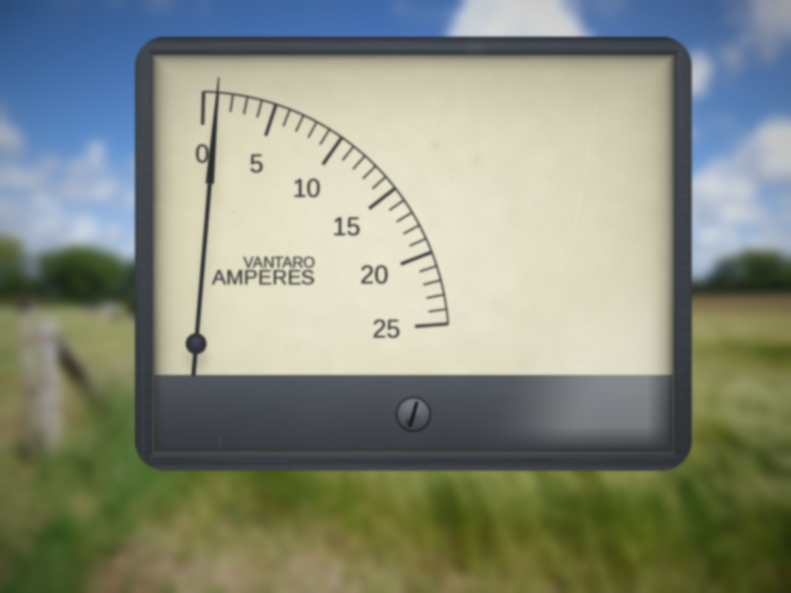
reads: **1** A
